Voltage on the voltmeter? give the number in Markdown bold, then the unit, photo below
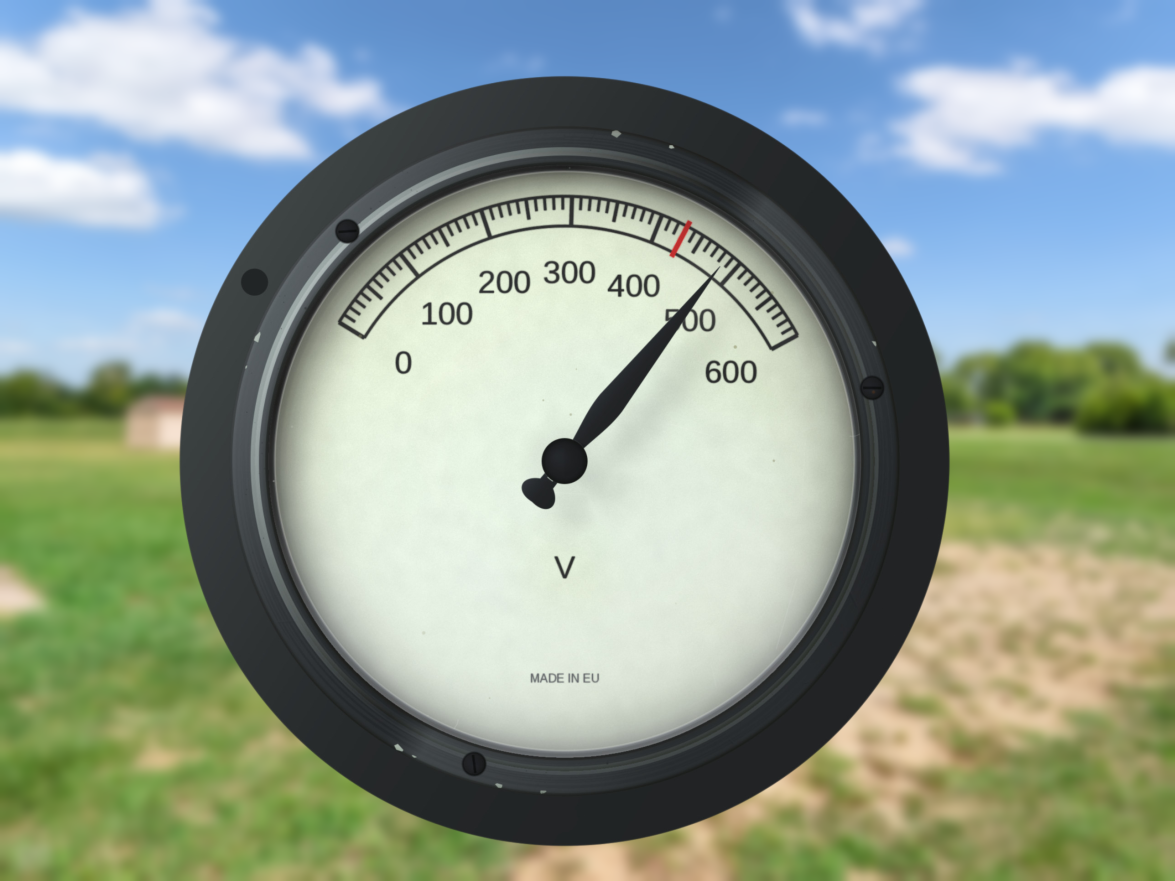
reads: **485** V
